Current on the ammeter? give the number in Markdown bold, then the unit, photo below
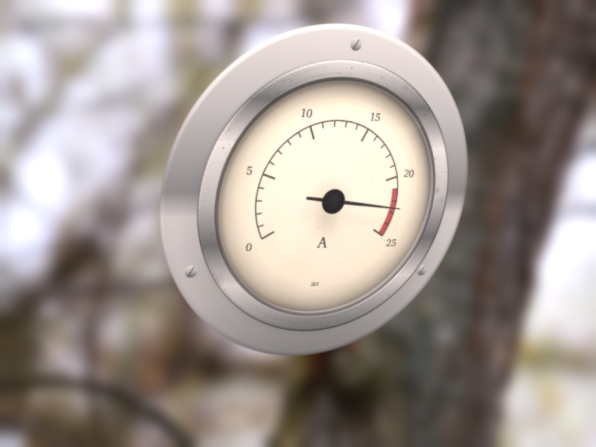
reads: **22.5** A
